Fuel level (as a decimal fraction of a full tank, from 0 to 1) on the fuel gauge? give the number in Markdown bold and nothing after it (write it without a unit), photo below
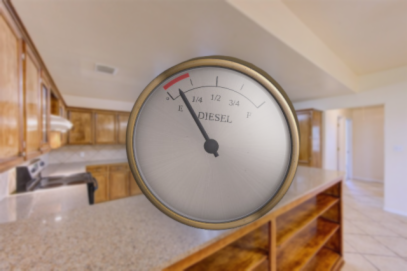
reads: **0.125**
